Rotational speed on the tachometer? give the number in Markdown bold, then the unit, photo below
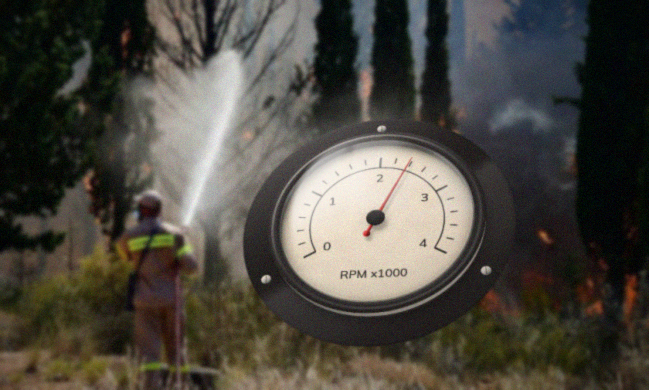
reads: **2400** rpm
